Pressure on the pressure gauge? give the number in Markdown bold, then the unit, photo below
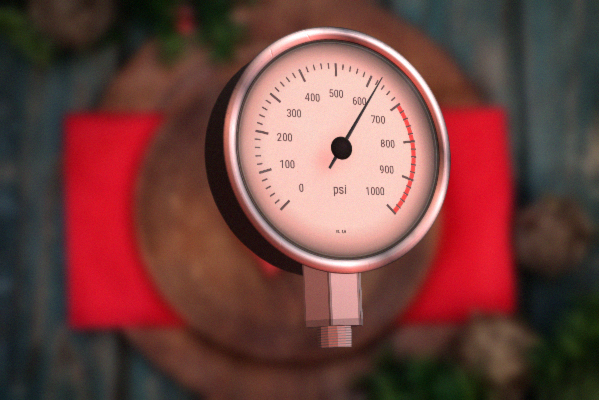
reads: **620** psi
